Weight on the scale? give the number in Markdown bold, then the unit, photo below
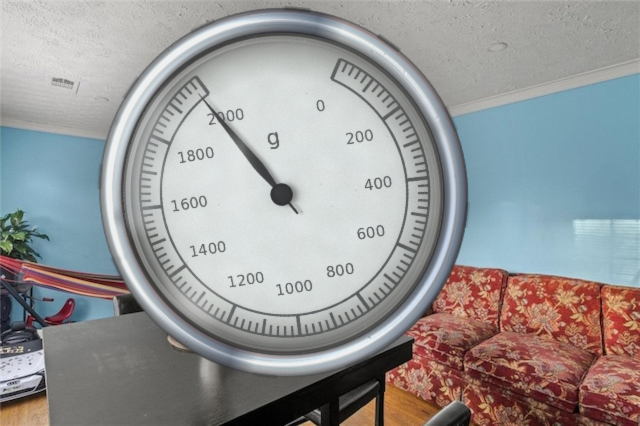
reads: **1980** g
